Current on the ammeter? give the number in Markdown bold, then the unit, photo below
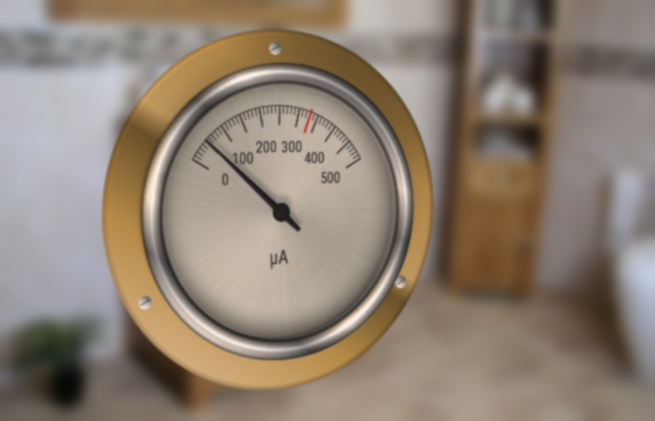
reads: **50** µA
